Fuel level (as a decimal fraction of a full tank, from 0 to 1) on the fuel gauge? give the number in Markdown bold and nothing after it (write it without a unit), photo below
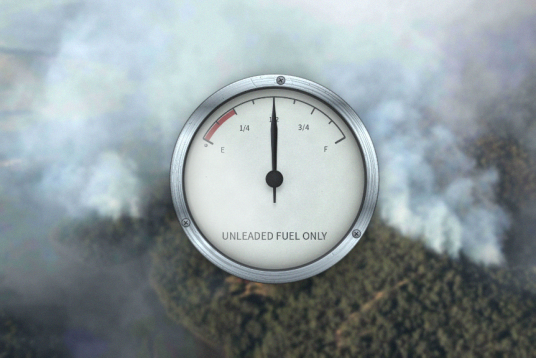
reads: **0.5**
